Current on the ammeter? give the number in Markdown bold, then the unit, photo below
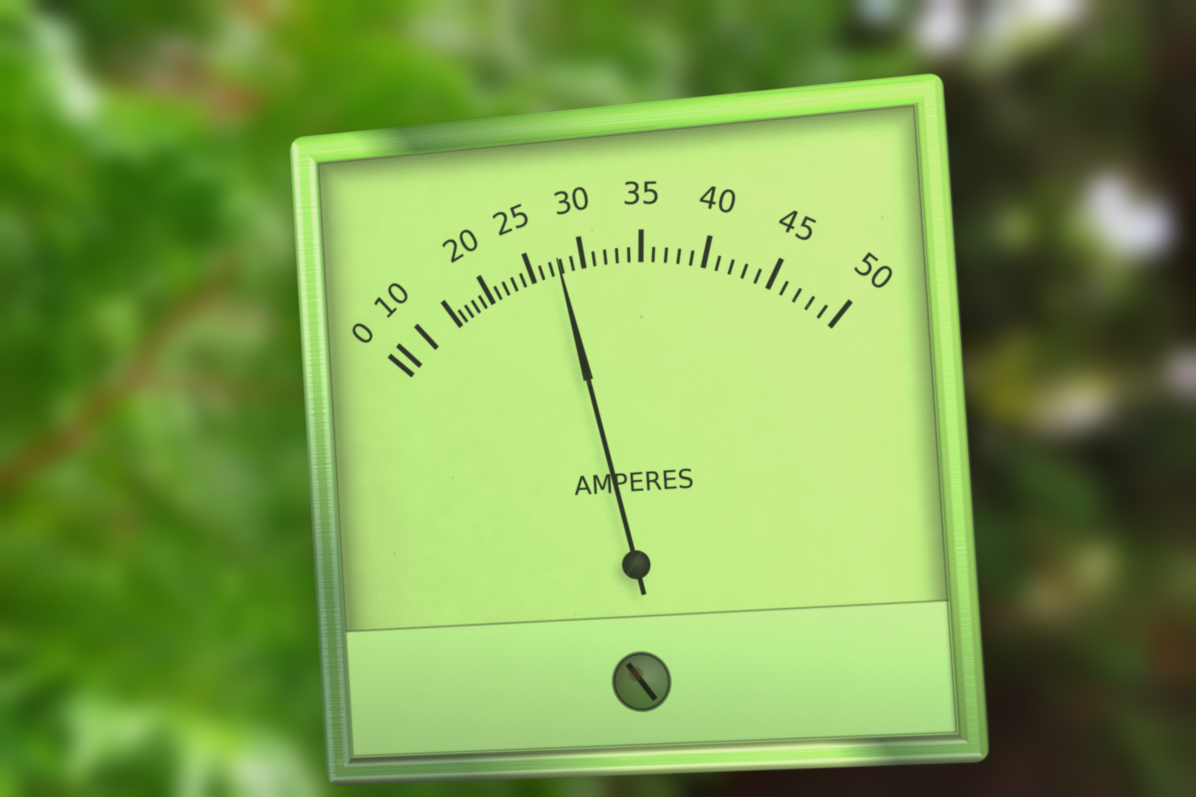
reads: **28** A
